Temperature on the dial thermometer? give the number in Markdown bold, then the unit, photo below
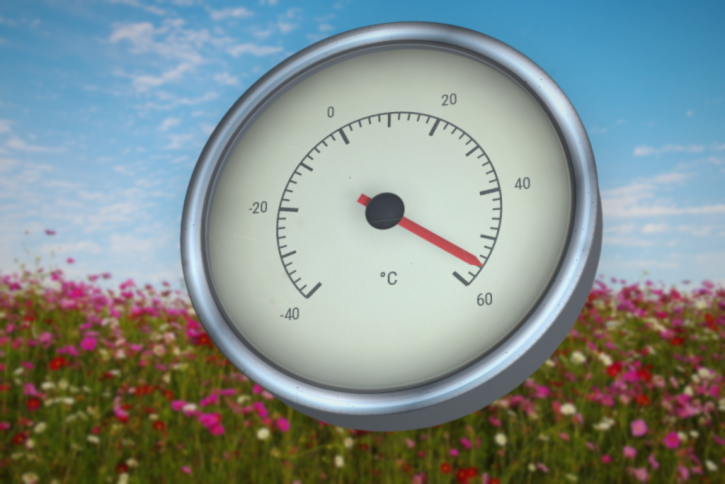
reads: **56** °C
